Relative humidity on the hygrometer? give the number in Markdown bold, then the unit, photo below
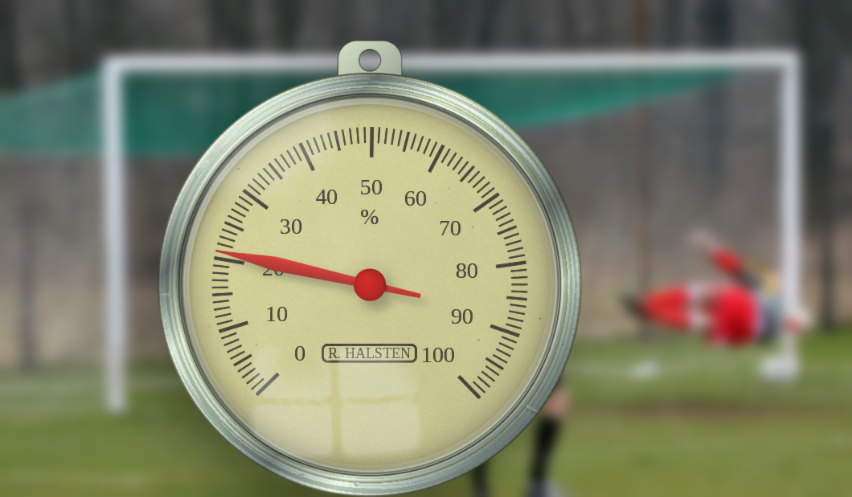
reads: **21** %
